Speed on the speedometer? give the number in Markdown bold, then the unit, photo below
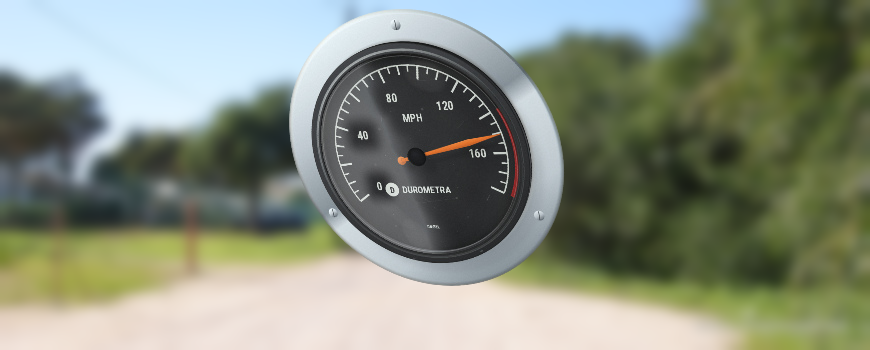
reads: **150** mph
